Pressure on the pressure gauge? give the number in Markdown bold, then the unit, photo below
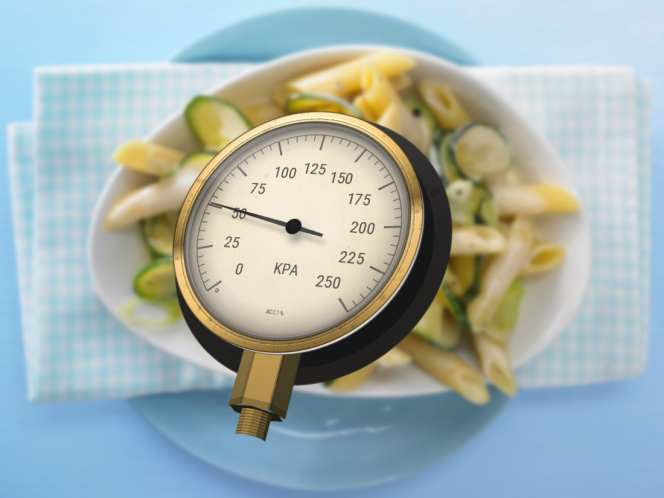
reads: **50** kPa
